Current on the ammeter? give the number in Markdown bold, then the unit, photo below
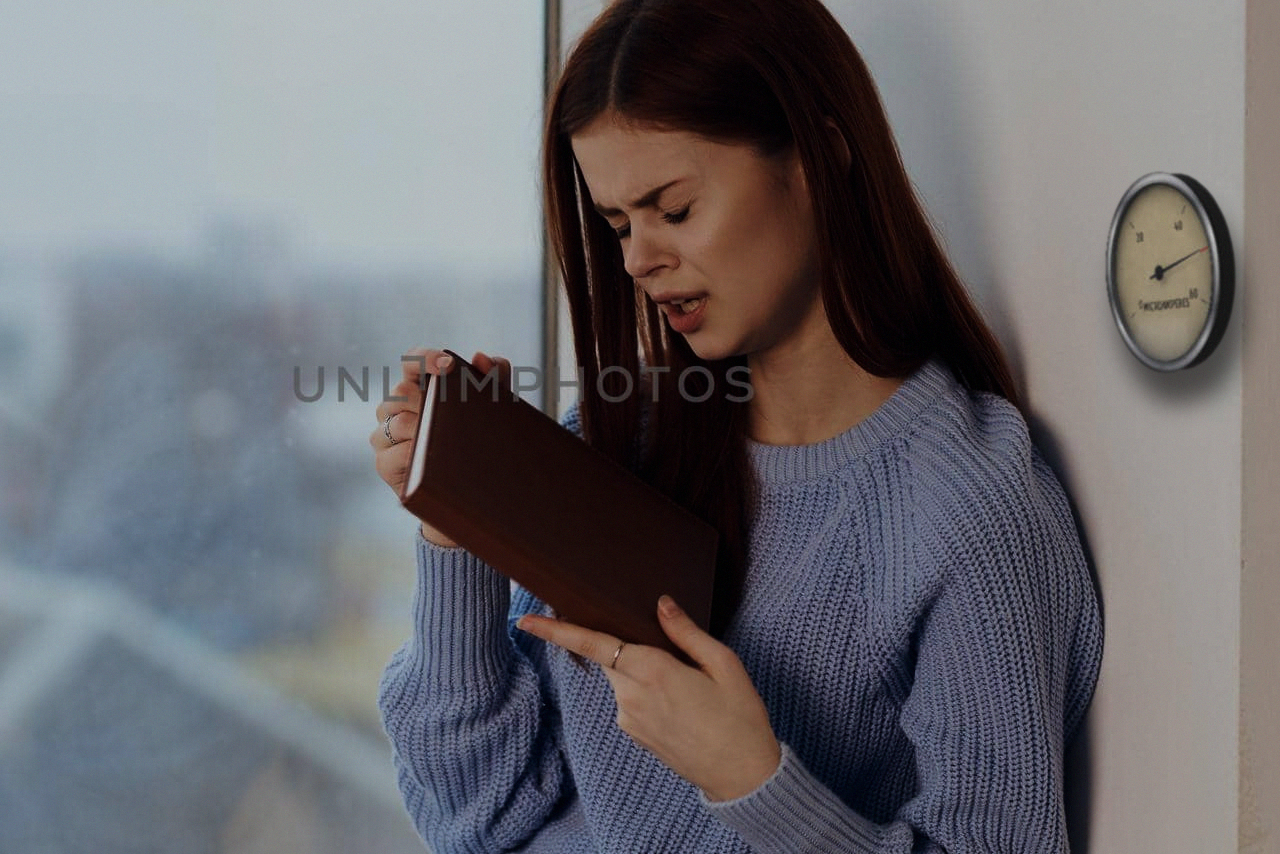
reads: **50** µA
